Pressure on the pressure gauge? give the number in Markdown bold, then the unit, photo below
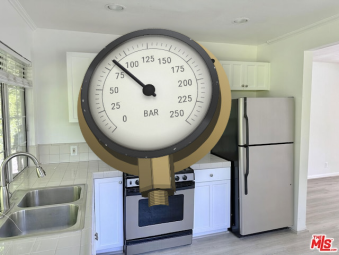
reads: **85** bar
